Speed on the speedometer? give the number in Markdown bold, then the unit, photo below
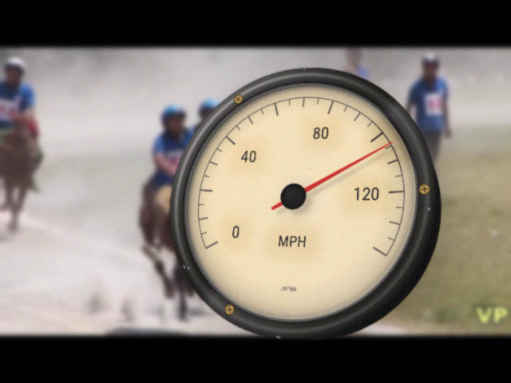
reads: **105** mph
